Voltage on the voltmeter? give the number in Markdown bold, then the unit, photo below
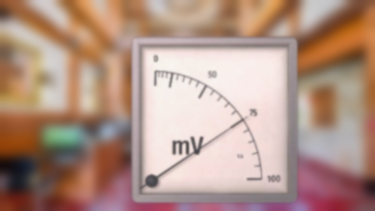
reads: **75** mV
